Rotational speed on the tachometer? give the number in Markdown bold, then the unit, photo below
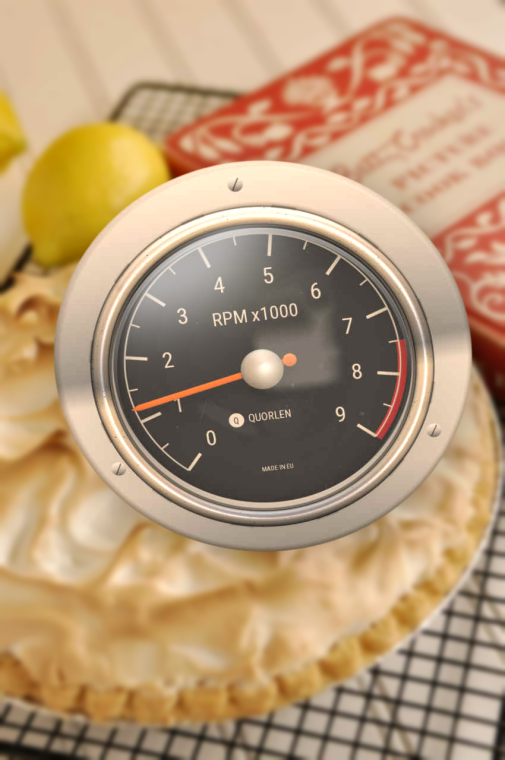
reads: **1250** rpm
